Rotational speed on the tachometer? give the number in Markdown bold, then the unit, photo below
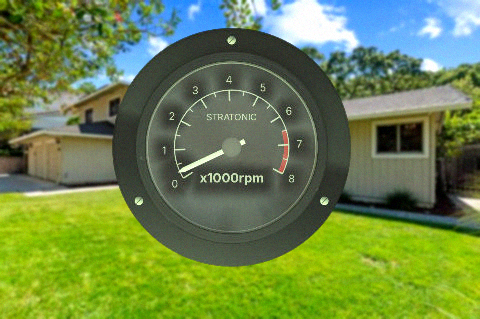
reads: **250** rpm
